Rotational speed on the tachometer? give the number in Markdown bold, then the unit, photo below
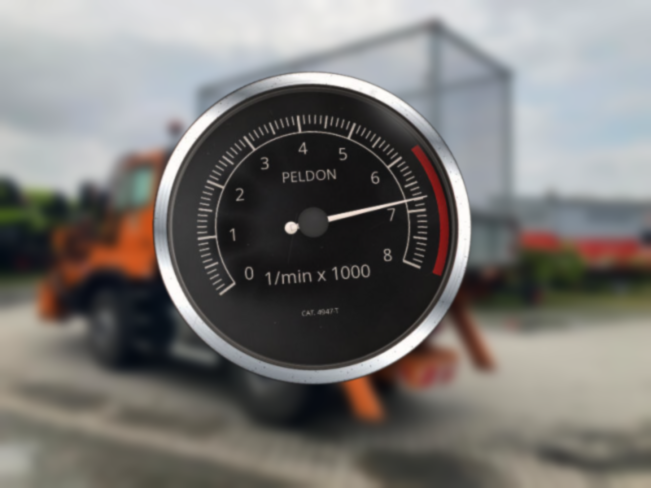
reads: **6800** rpm
